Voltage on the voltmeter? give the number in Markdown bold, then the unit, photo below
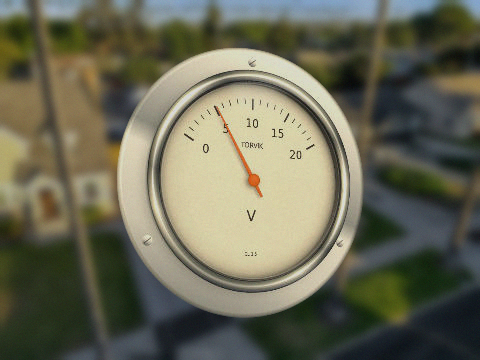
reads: **5** V
